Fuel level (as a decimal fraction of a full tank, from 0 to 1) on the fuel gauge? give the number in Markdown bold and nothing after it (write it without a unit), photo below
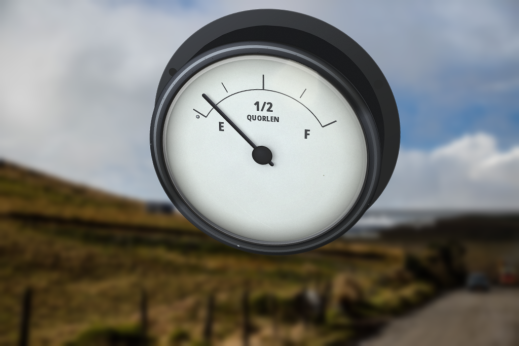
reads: **0.125**
